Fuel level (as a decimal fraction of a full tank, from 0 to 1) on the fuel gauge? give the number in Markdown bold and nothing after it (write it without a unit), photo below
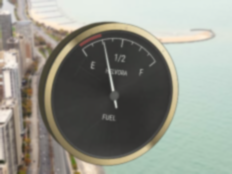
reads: **0.25**
